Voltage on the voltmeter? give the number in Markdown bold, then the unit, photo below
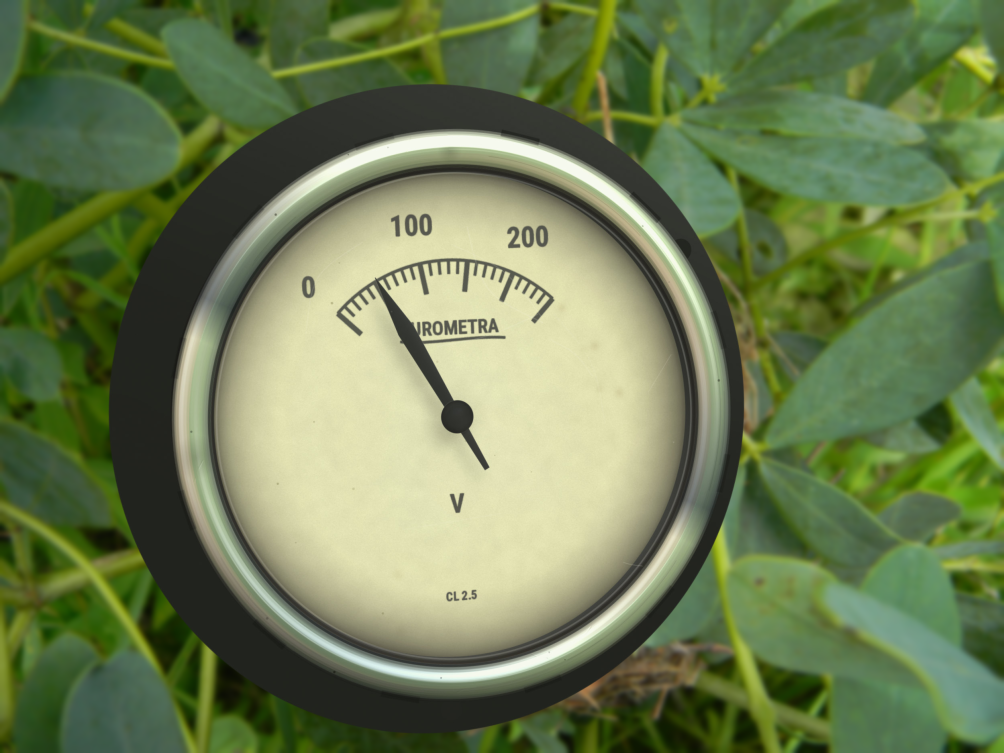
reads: **50** V
